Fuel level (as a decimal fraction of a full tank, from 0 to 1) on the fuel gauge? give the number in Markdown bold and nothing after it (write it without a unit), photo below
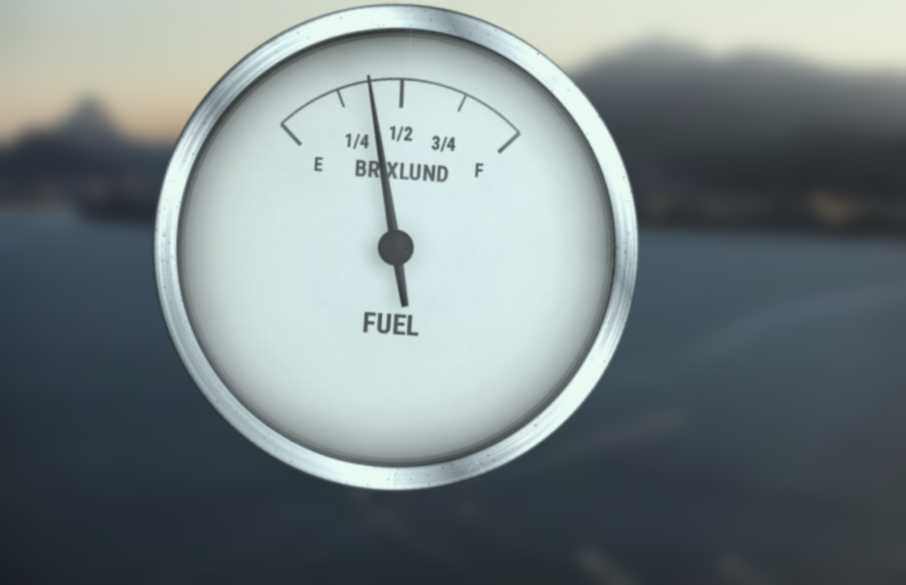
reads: **0.375**
